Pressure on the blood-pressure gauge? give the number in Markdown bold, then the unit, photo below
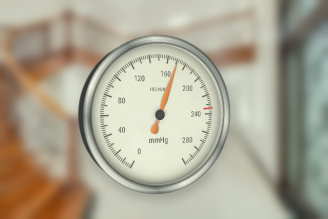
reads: **170** mmHg
